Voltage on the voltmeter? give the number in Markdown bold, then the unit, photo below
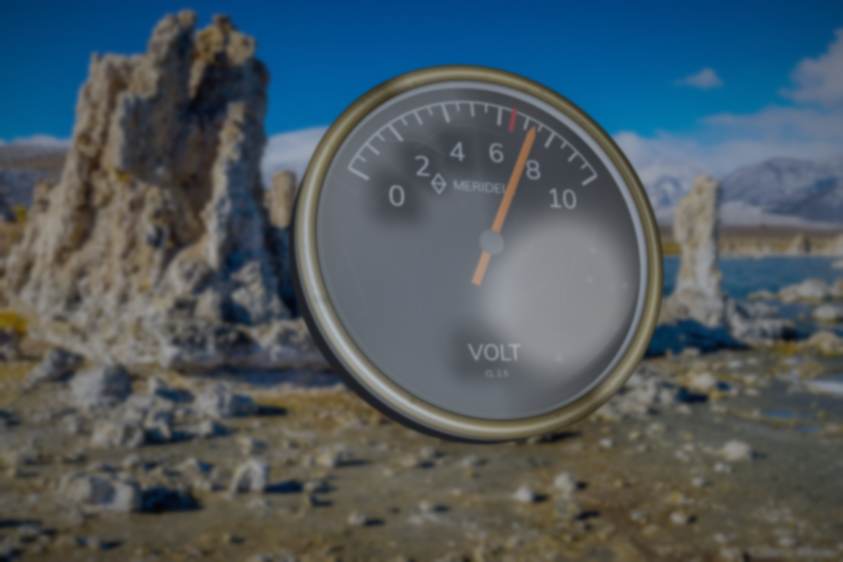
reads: **7.25** V
